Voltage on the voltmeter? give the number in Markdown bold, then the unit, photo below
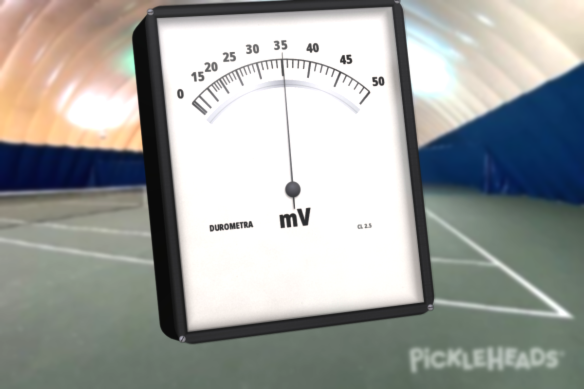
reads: **35** mV
